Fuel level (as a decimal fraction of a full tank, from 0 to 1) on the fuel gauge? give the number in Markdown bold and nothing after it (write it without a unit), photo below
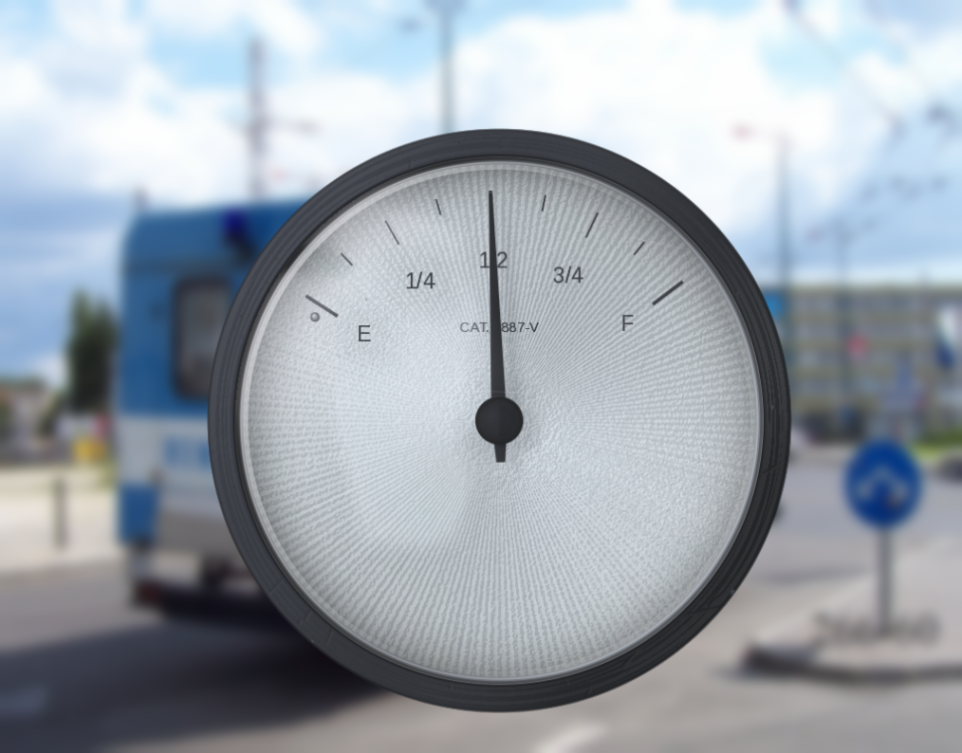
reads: **0.5**
